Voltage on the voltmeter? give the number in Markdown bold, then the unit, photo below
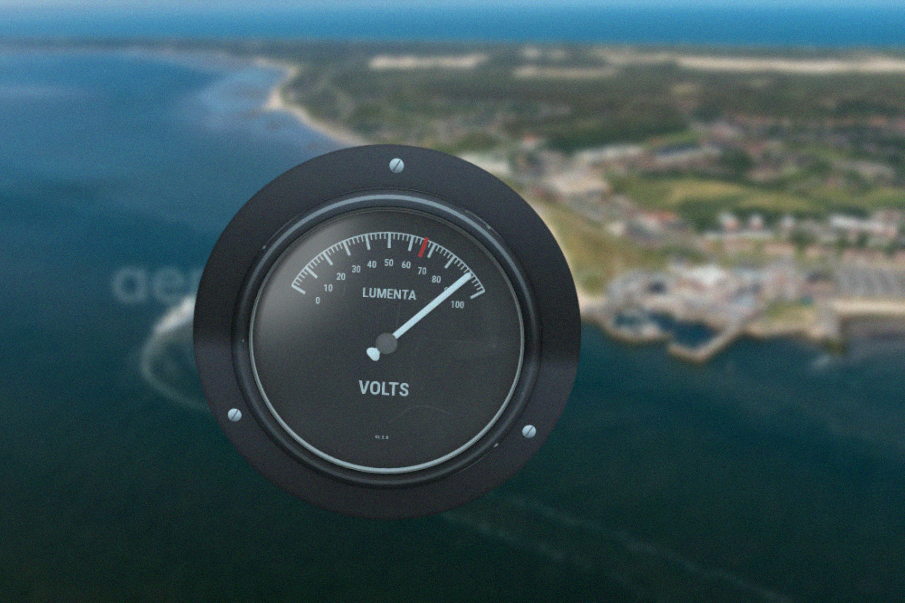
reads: **90** V
